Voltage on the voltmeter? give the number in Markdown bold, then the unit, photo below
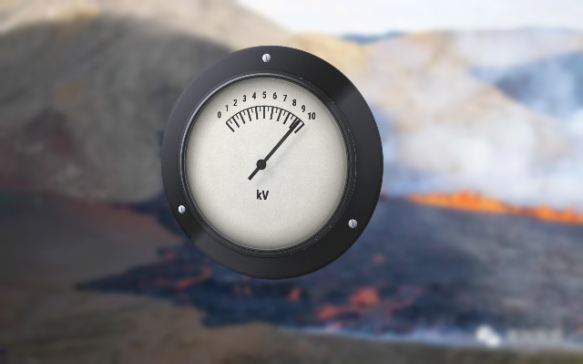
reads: **9.5** kV
